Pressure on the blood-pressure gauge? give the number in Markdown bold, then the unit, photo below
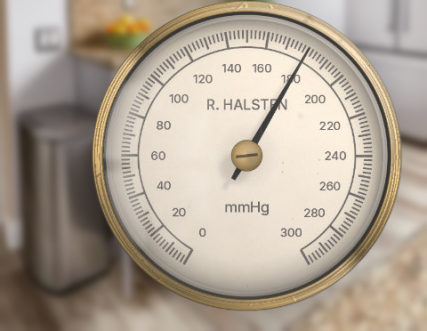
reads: **180** mmHg
